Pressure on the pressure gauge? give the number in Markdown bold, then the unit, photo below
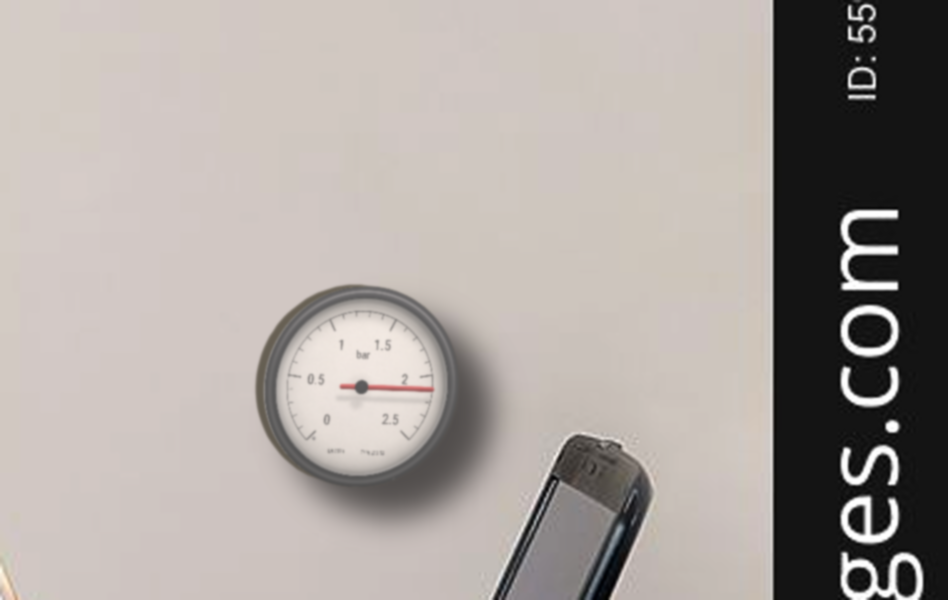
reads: **2.1** bar
